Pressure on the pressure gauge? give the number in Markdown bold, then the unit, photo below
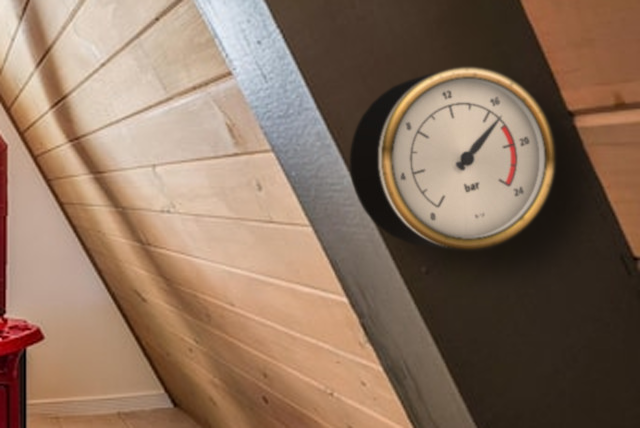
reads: **17** bar
